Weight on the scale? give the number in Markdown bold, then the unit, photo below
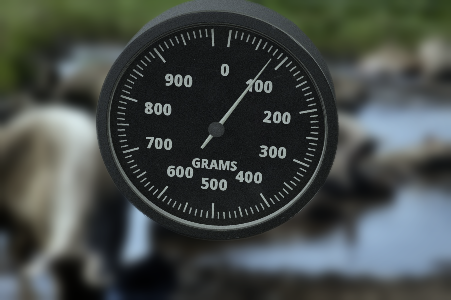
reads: **80** g
